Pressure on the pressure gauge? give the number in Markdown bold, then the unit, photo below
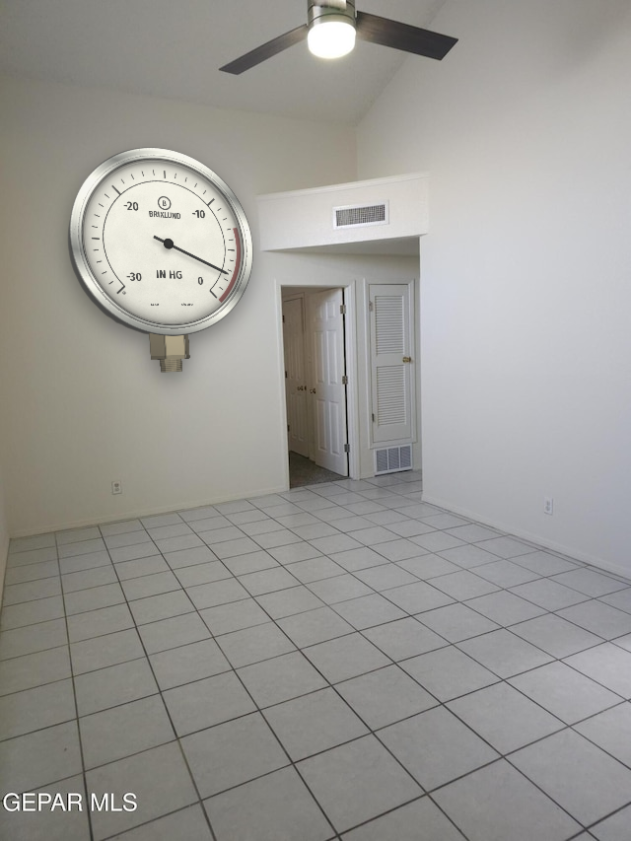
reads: **-2.5** inHg
